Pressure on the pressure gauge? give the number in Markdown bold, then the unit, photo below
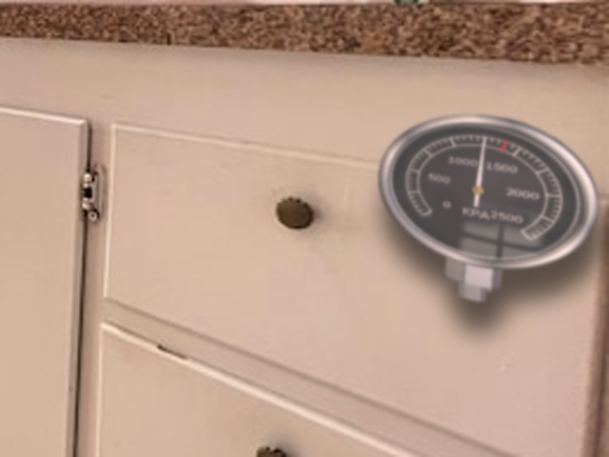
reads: **1250** kPa
